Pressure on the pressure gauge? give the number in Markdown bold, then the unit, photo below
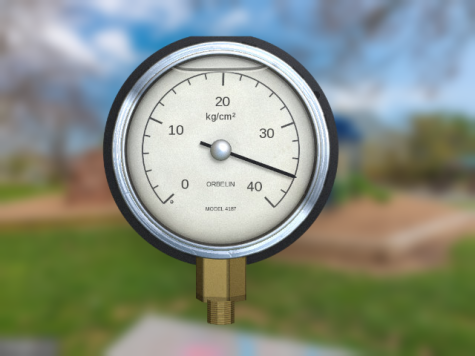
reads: **36** kg/cm²
